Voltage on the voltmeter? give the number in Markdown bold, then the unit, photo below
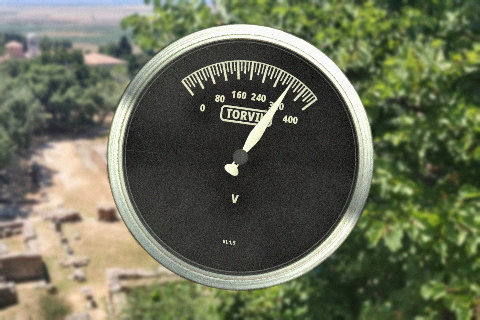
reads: **320** V
